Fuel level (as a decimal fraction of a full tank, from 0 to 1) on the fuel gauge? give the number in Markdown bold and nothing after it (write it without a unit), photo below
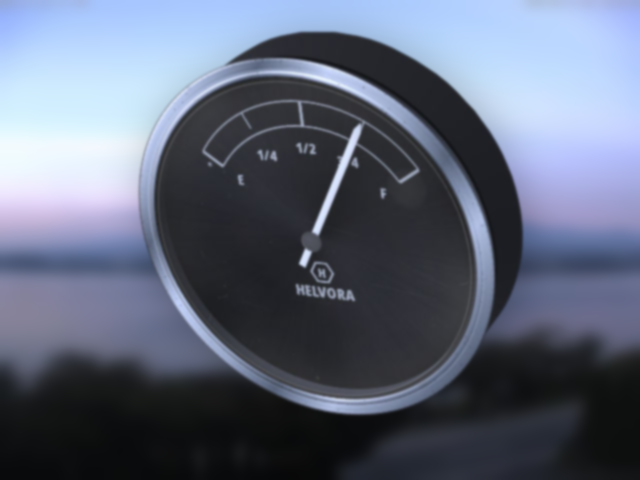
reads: **0.75**
